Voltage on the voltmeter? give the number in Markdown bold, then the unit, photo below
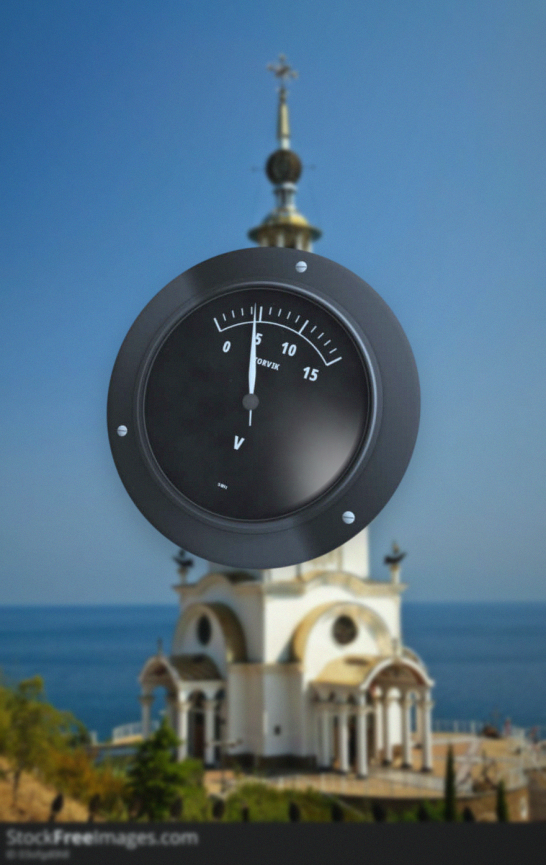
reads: **4.5** V
